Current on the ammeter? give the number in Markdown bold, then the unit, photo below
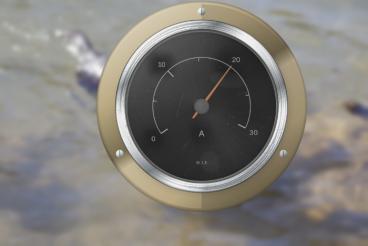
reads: **20** A
